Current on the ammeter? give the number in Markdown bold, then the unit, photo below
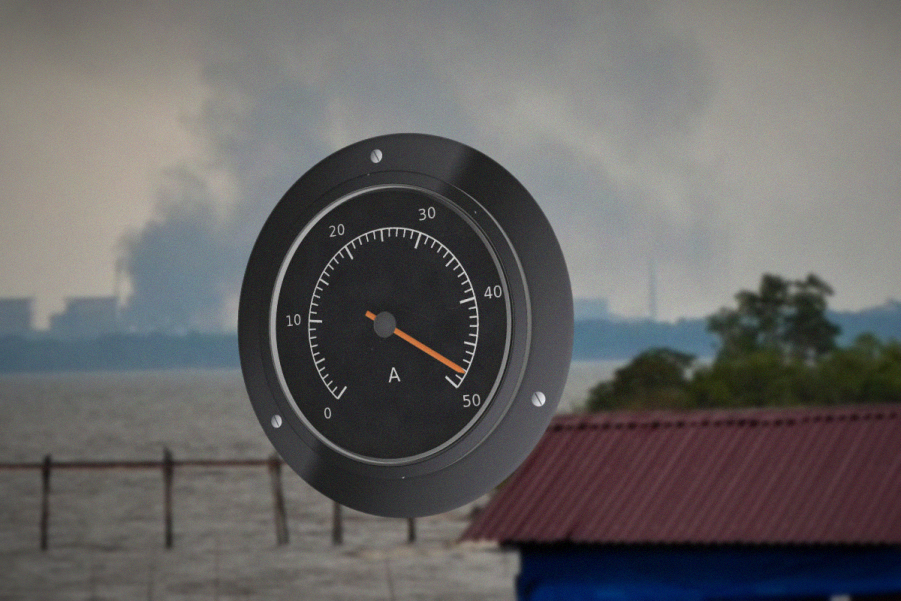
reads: **48** A
